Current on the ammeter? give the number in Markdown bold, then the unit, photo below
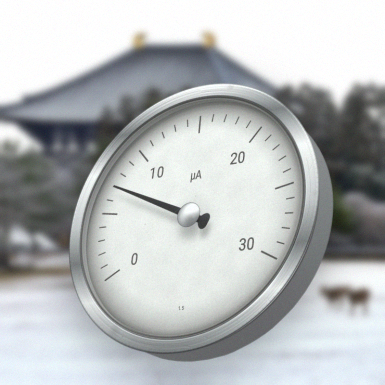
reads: **7** µA
